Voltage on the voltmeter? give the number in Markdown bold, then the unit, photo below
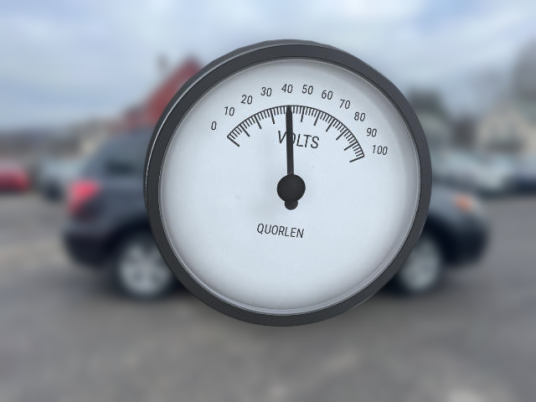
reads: **40** V
